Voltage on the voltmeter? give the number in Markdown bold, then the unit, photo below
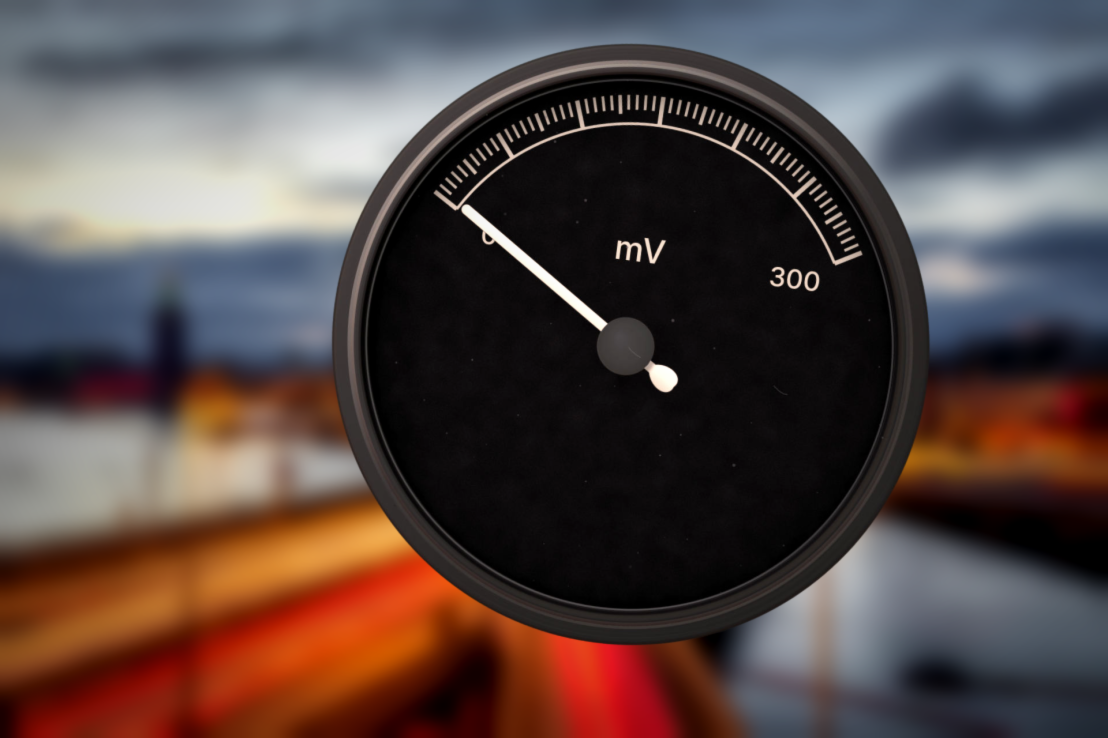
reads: **5** mV
